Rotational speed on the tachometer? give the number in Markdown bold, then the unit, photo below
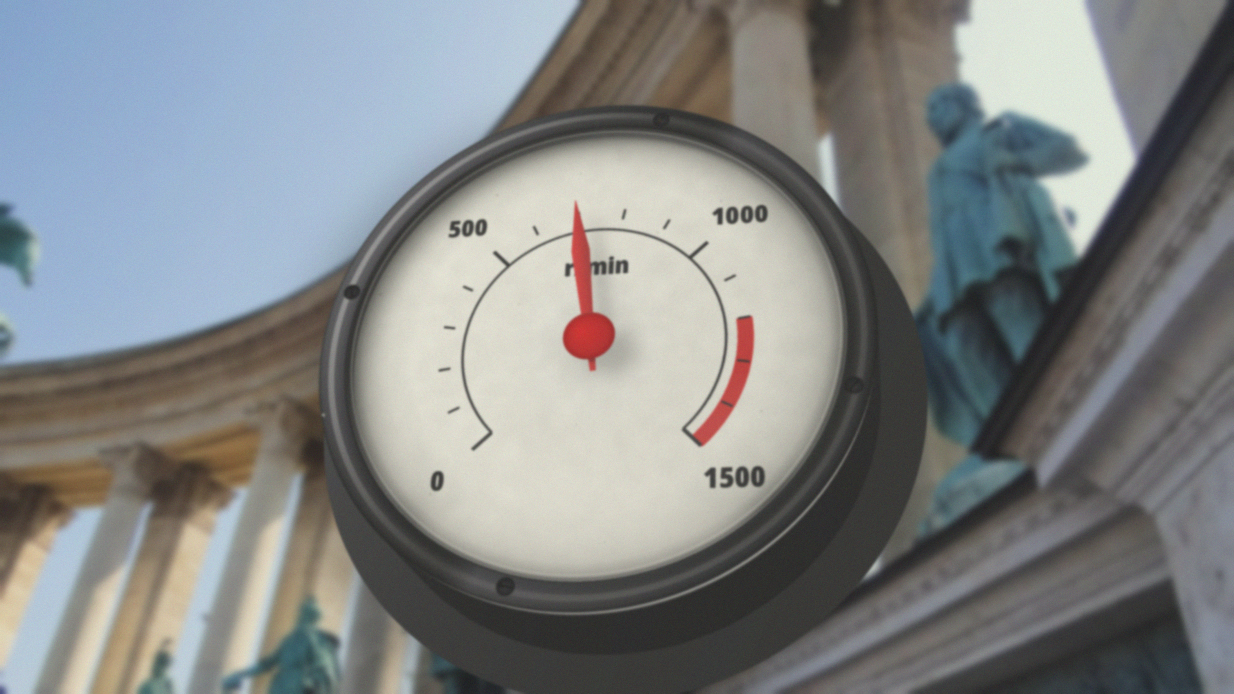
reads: **700** rpm
